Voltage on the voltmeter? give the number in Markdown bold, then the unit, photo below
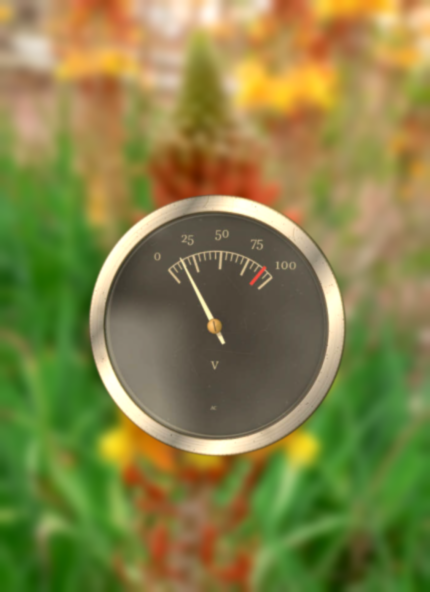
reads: **15** V
